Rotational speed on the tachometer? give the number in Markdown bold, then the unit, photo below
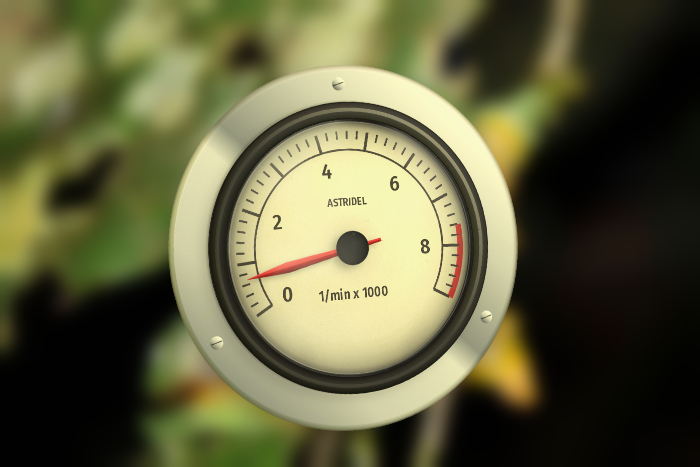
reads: **700** rpm
